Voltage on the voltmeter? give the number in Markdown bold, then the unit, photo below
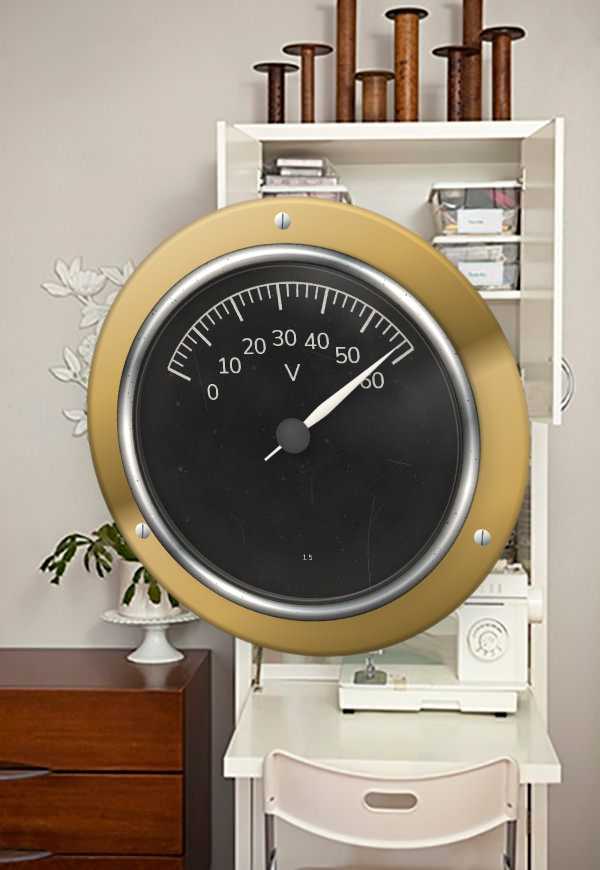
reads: **58** V
